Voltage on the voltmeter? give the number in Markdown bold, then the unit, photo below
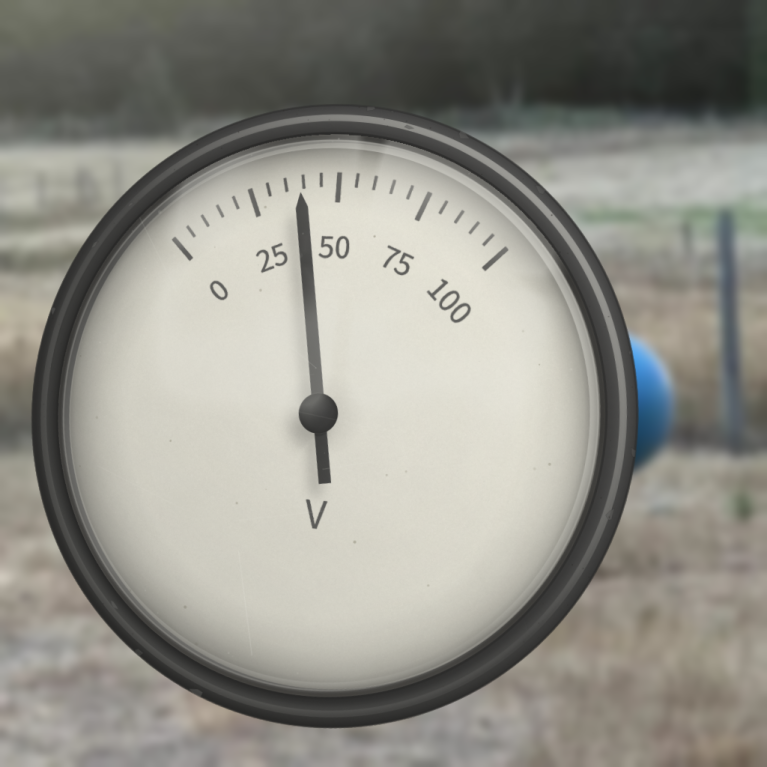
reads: **40** V
